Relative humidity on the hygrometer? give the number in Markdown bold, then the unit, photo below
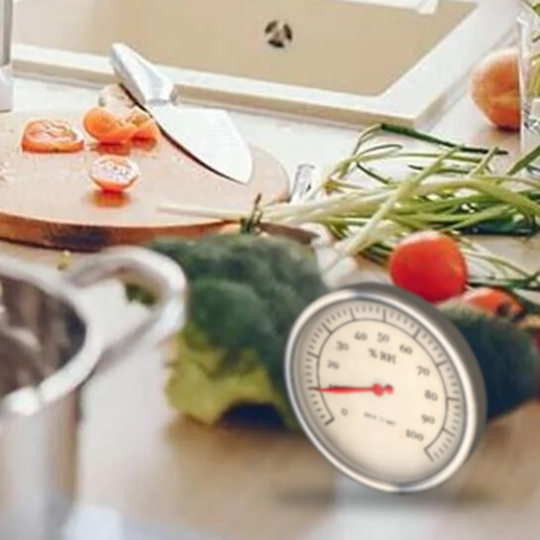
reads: **10** %
